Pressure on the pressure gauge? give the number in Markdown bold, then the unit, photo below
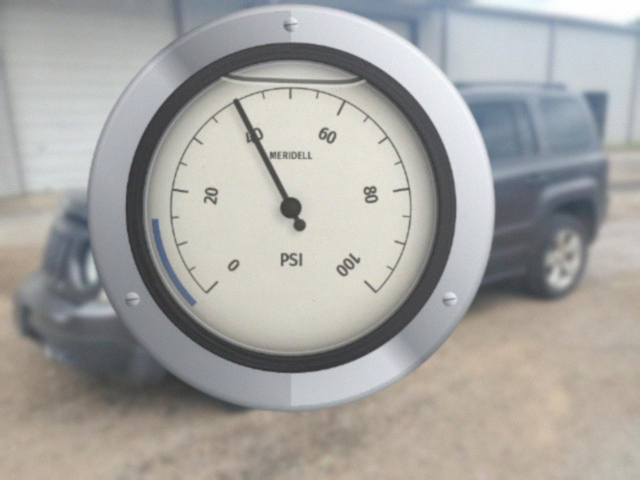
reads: **40** psi
